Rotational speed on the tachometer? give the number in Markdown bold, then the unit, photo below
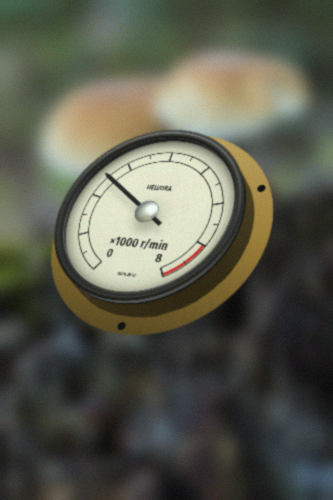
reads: **2500** rpm
